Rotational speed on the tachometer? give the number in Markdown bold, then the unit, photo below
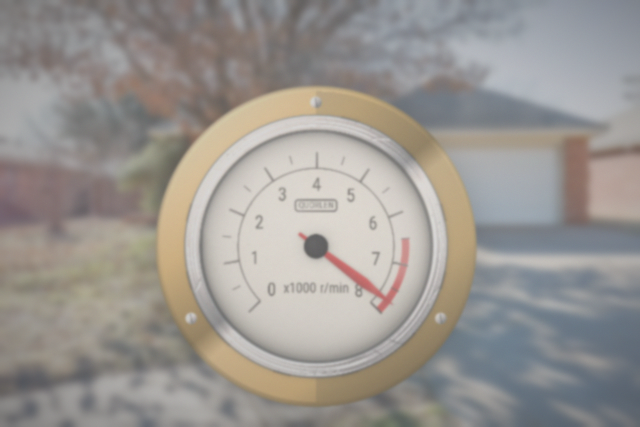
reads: **7750** rpm
